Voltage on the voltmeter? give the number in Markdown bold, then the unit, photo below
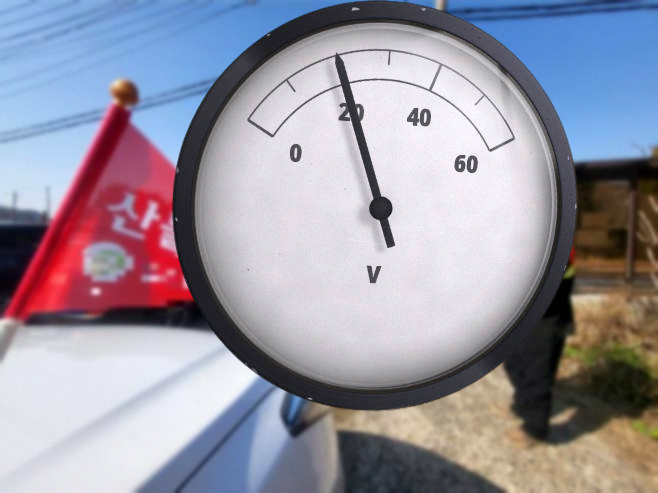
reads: **20** V
